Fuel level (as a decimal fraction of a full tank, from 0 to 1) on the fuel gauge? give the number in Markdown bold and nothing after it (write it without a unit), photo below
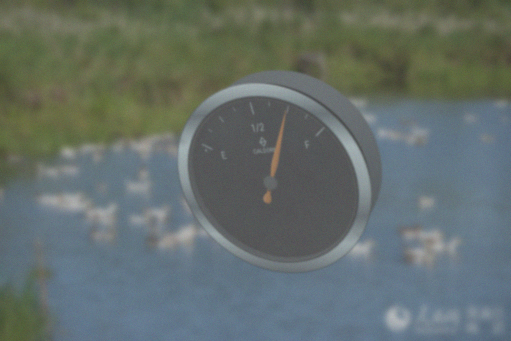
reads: **0.75**
